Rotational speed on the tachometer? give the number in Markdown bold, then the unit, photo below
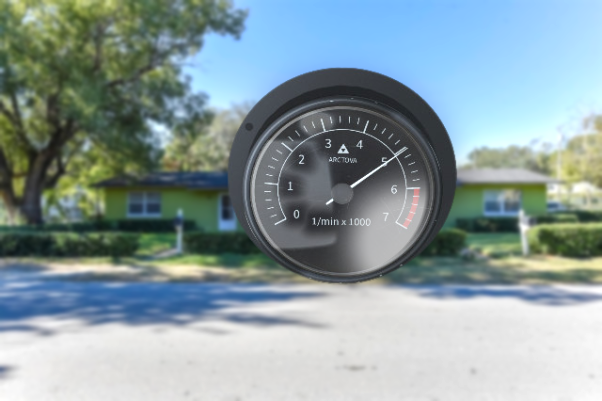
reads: **5000** rpm
